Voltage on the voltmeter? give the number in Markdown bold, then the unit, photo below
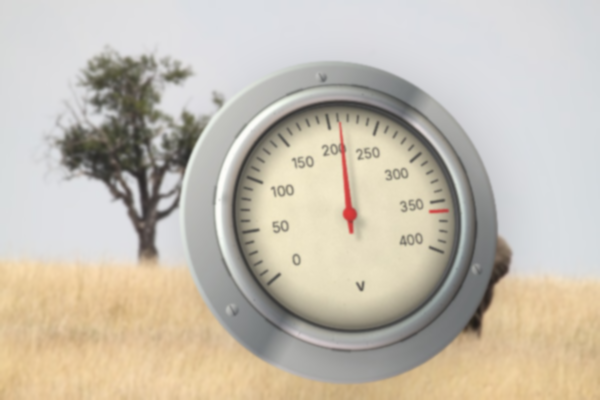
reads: **210** V
